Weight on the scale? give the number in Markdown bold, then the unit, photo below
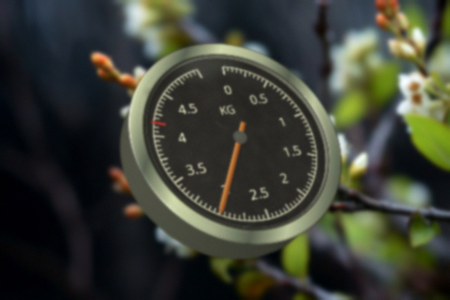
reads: **3** kg
